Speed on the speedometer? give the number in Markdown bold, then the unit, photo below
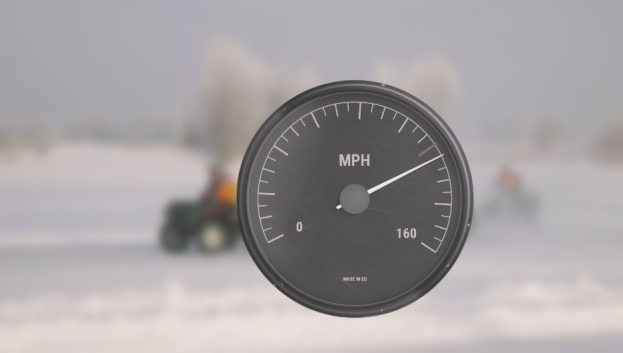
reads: **120** mph
